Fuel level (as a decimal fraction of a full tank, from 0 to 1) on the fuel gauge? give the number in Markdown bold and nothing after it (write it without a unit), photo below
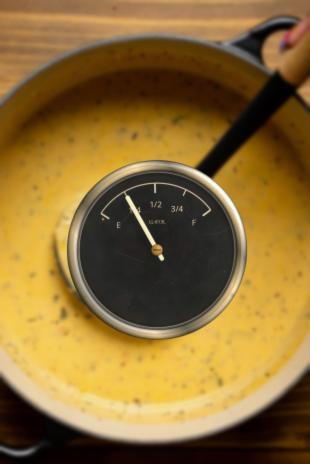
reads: **0.25**
